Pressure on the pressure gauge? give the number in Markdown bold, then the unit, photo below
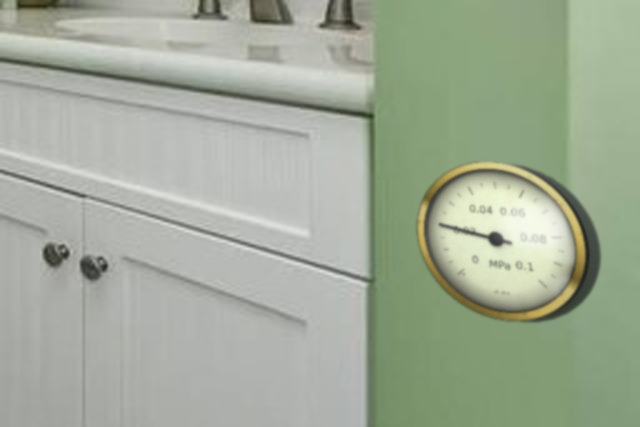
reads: **0.02** MPa
